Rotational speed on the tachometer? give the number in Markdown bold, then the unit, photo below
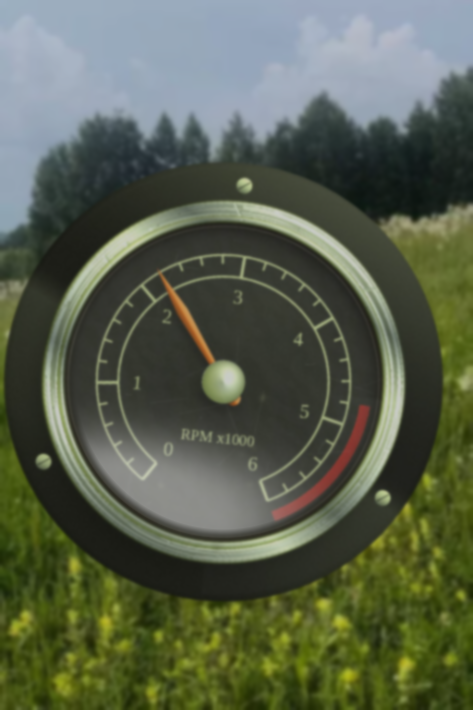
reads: **2200** rpm
